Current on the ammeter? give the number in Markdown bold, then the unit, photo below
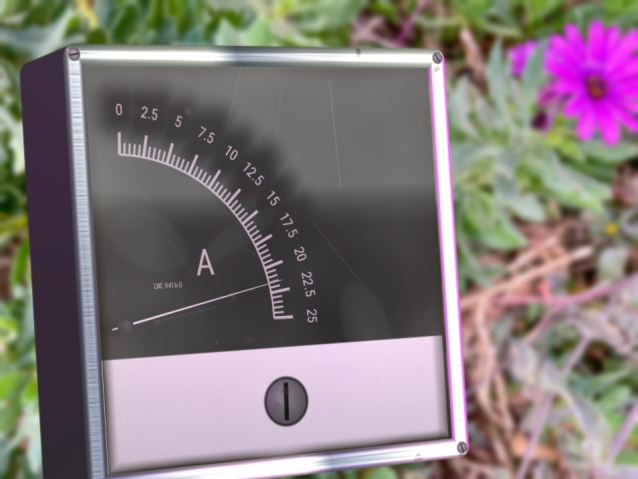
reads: **21.5** A
